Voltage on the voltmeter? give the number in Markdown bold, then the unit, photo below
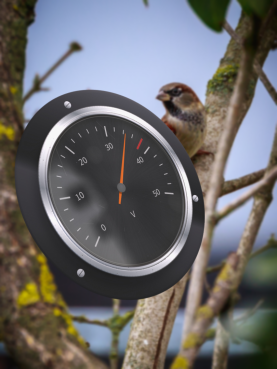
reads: **34** V
